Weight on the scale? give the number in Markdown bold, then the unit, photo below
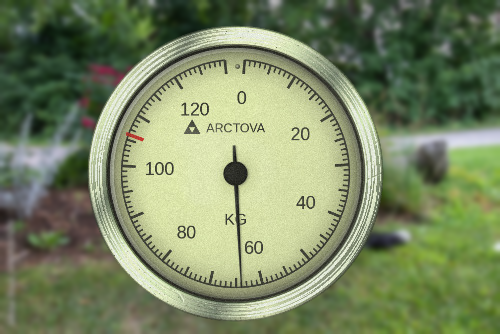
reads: **64** kg
